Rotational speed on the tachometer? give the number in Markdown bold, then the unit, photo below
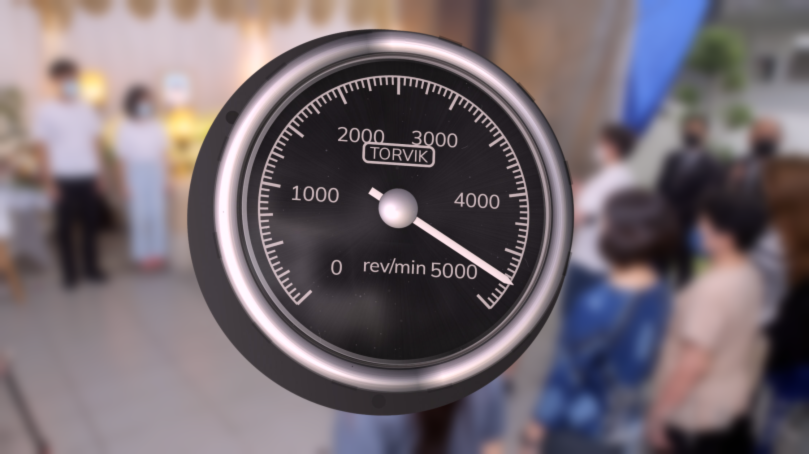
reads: **4750** rpm
